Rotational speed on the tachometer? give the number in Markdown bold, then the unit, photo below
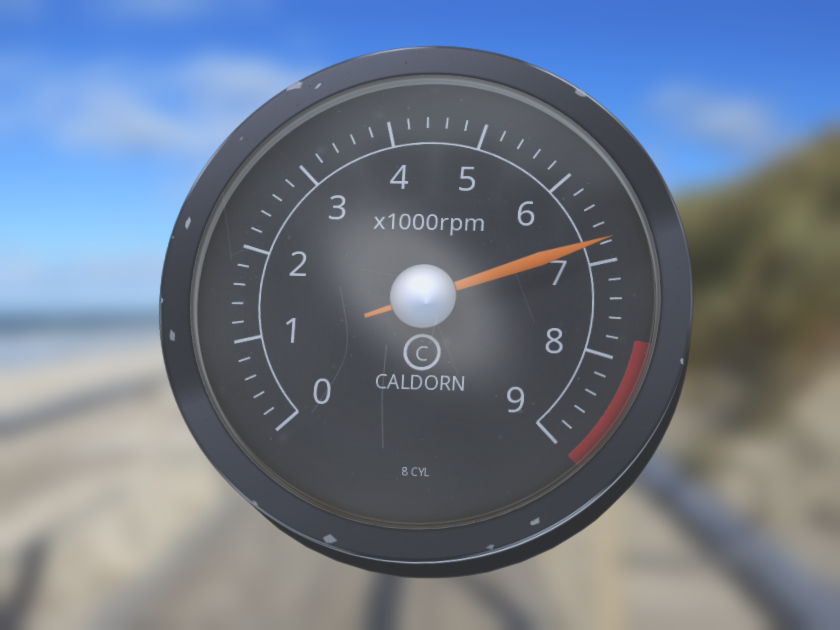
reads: **6800** rpm
